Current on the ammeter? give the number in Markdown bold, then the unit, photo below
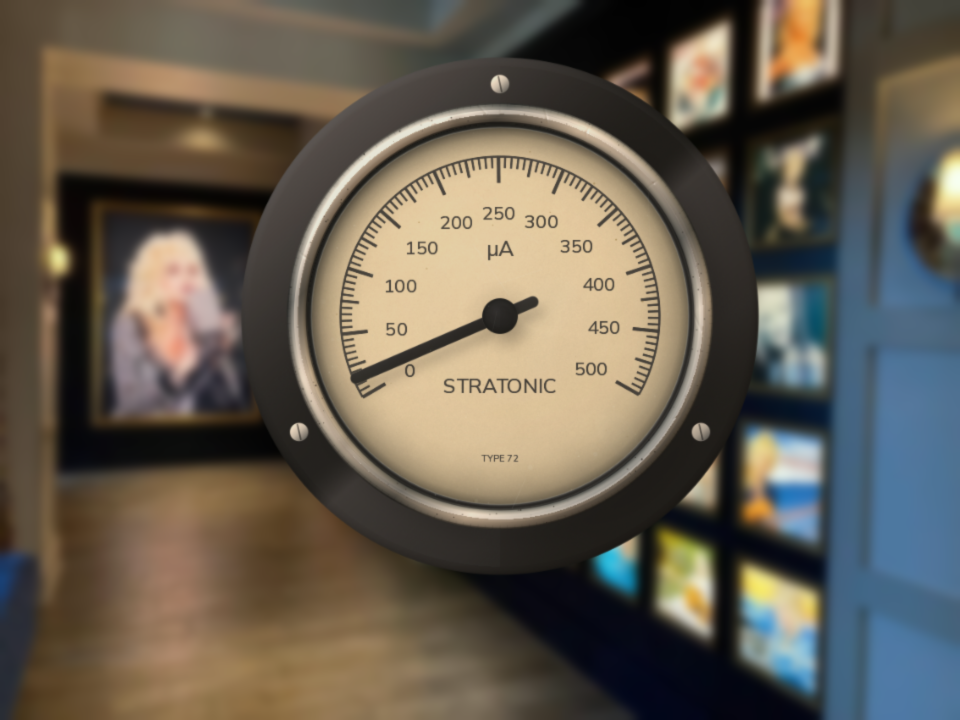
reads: **15** µA
